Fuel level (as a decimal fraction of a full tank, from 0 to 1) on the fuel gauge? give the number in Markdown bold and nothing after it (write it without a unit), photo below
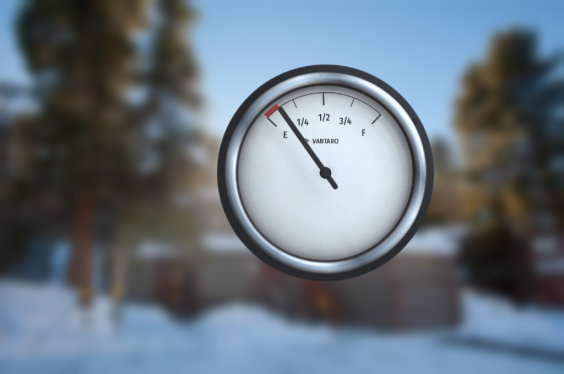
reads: **0.125**
